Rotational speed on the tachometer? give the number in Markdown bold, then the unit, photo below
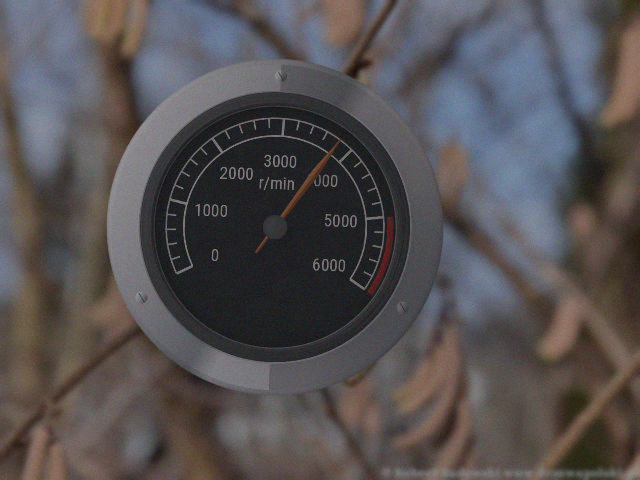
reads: **3800** rpm
